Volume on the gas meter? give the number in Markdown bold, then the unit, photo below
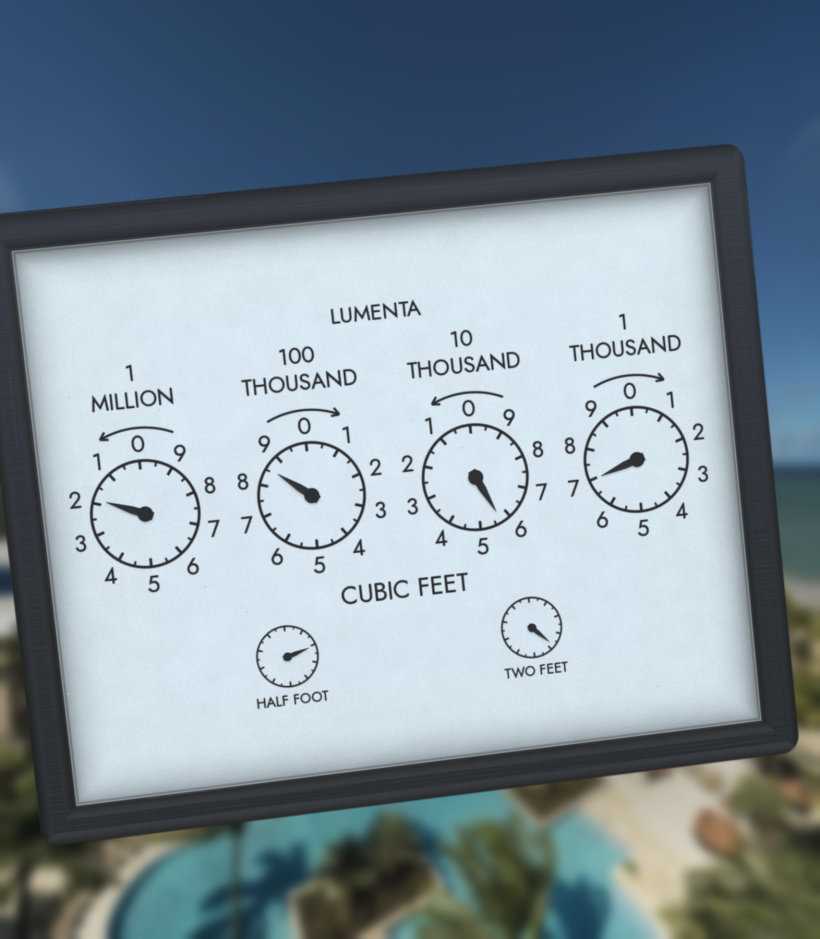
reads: **185700** ft³
